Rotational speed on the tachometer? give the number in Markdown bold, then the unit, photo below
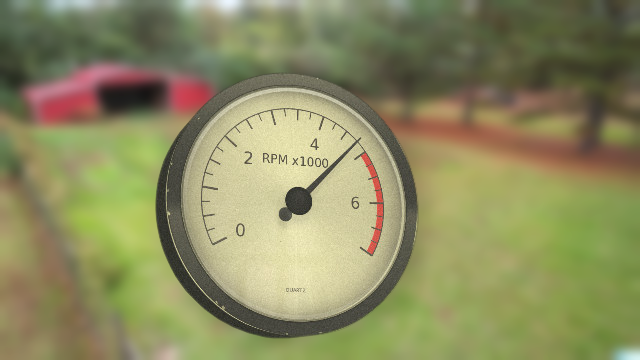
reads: **4750** rpm
